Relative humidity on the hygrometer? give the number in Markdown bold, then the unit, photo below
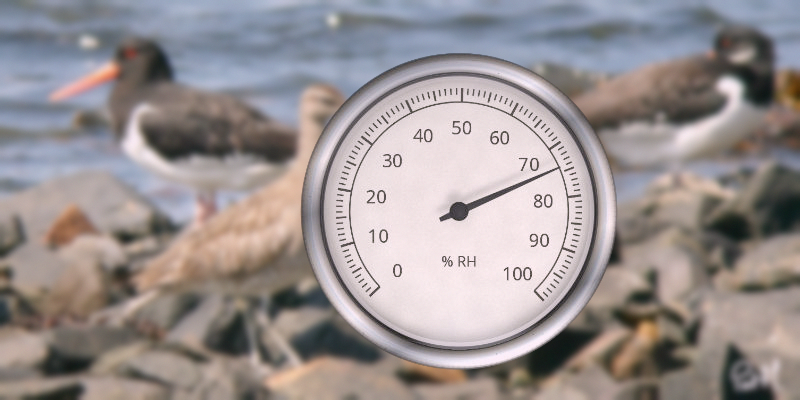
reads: **74** %
